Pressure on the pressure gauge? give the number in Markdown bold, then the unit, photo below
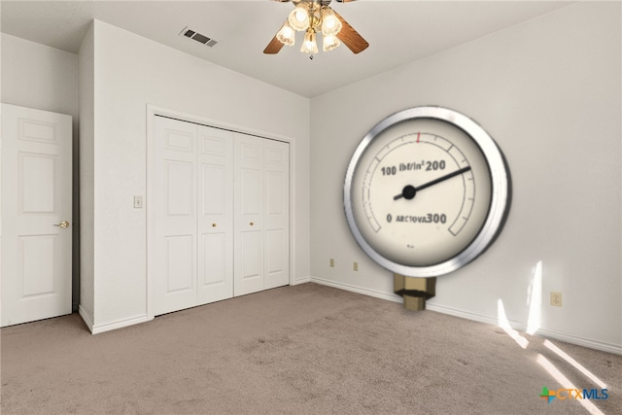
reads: **230** psi
